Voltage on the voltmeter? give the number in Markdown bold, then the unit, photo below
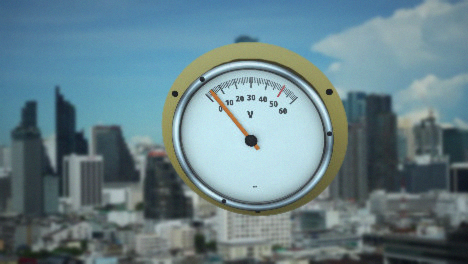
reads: **5** V
